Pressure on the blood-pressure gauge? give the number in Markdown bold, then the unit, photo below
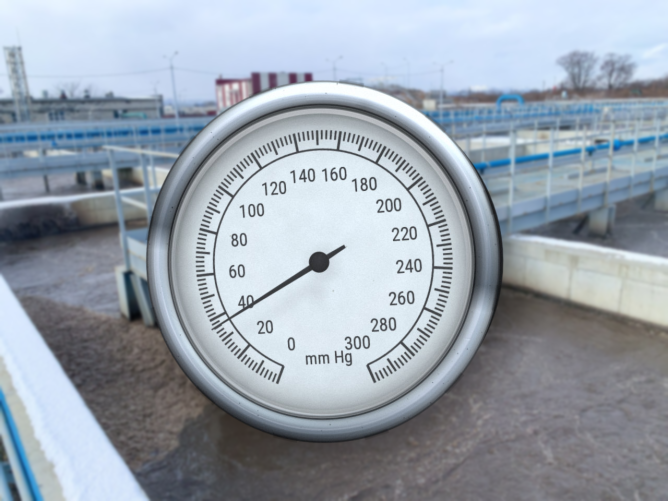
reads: **36** mmHg
